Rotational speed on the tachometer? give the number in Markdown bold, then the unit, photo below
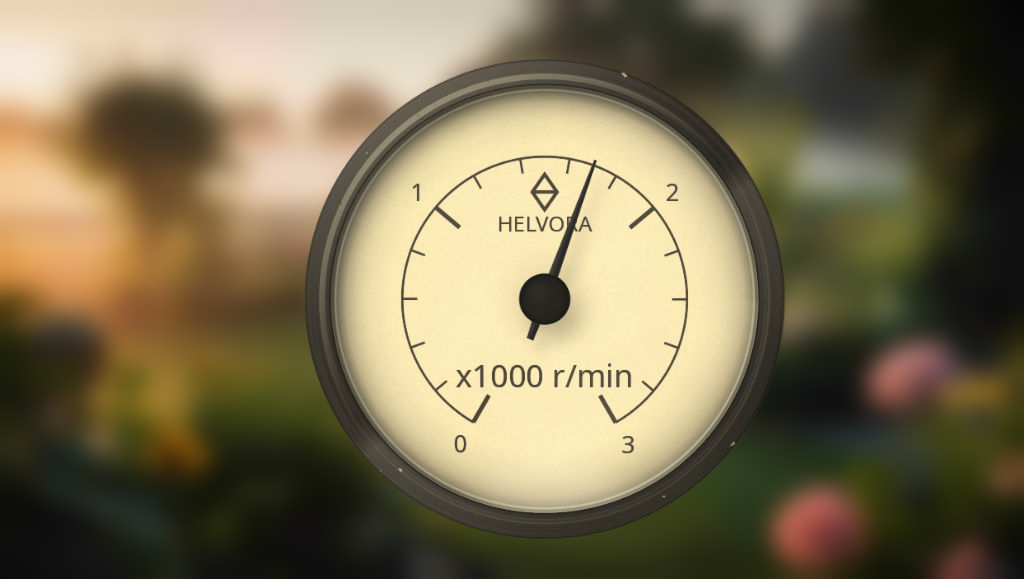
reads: **1700** rpm
